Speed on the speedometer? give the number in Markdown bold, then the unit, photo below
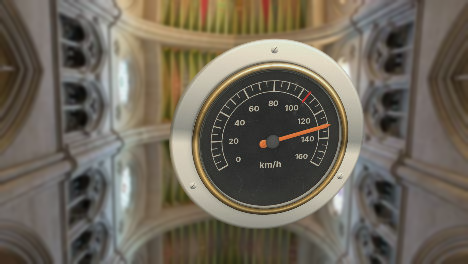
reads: **130** km/h
